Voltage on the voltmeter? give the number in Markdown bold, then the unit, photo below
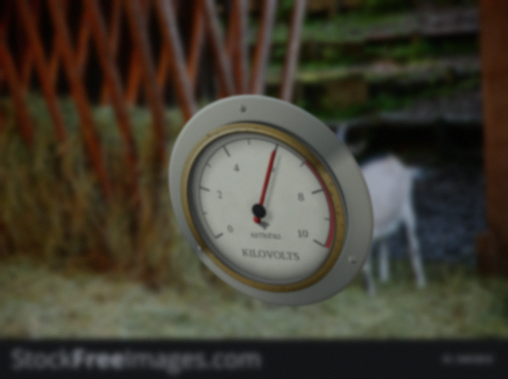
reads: **6** kV
